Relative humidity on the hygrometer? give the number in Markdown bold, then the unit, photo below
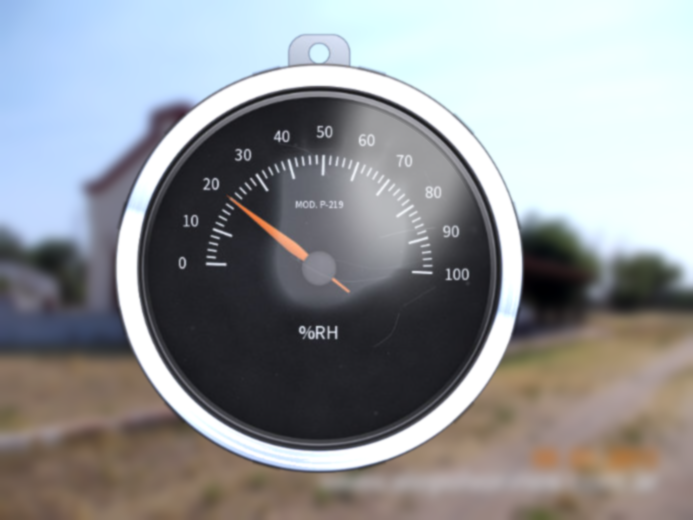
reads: **20** %
